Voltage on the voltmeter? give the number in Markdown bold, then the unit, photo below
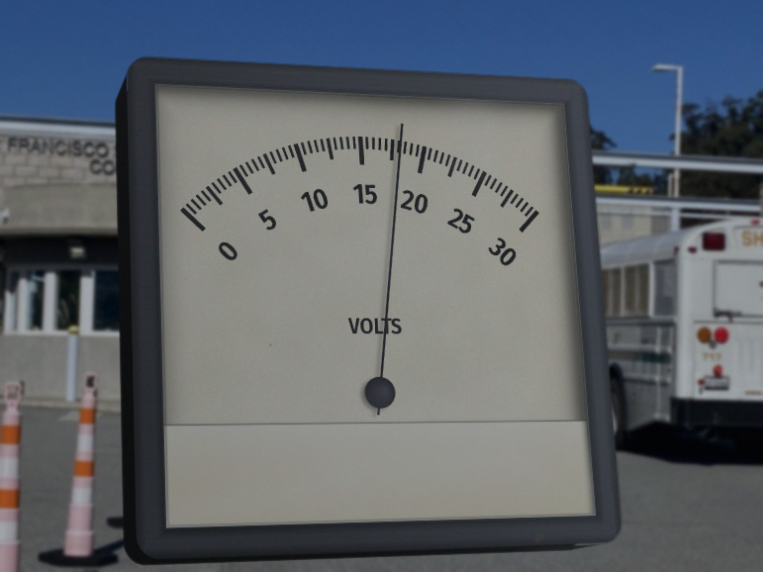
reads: **18** V
